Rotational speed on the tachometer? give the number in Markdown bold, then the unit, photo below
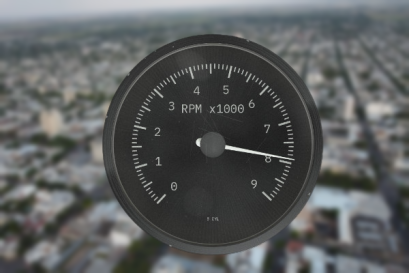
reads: **7900** rpm
